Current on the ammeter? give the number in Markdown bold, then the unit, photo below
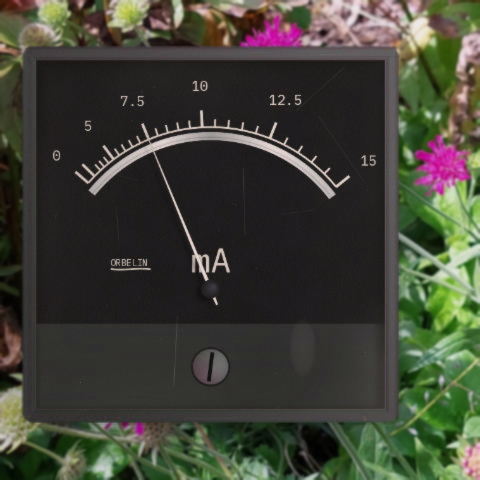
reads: **7.5** mA
